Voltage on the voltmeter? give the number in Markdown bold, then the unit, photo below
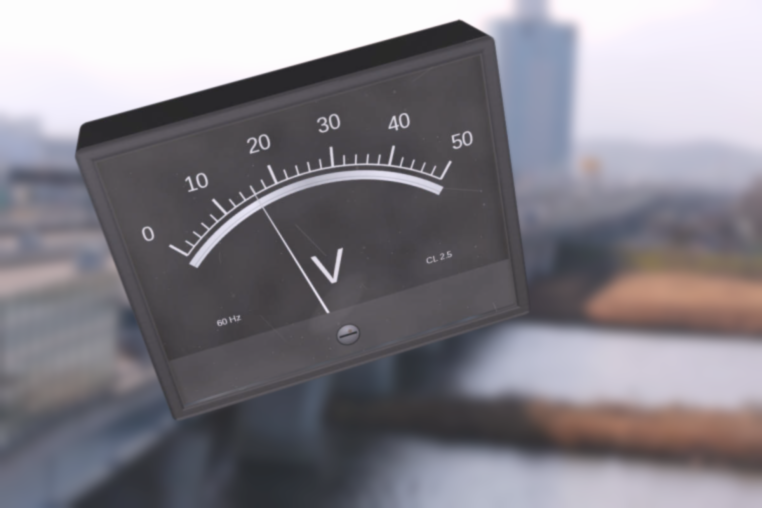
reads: **16** V
